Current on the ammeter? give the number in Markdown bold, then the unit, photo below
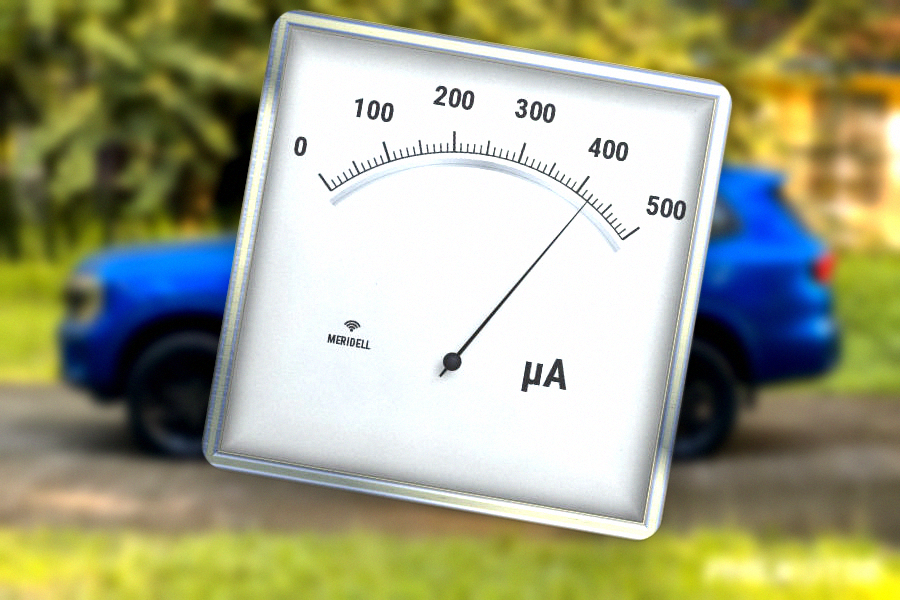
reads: **420** µA
